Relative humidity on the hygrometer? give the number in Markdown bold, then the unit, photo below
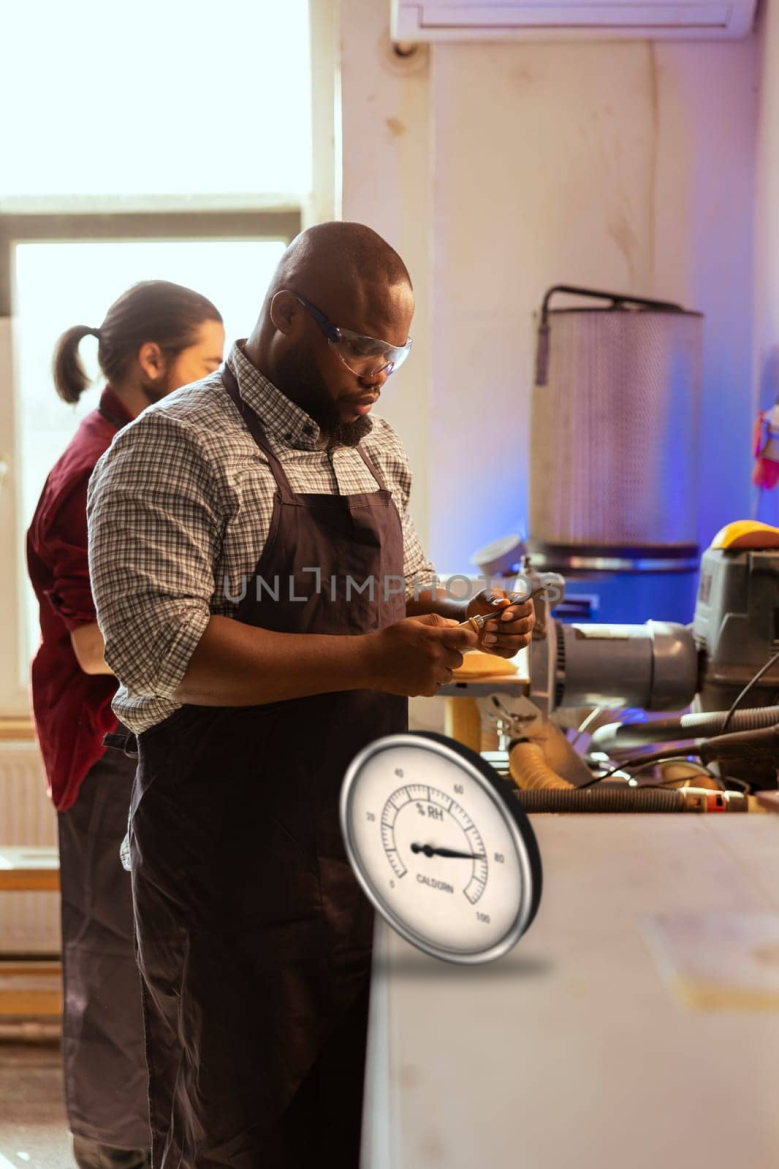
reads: **80** %
